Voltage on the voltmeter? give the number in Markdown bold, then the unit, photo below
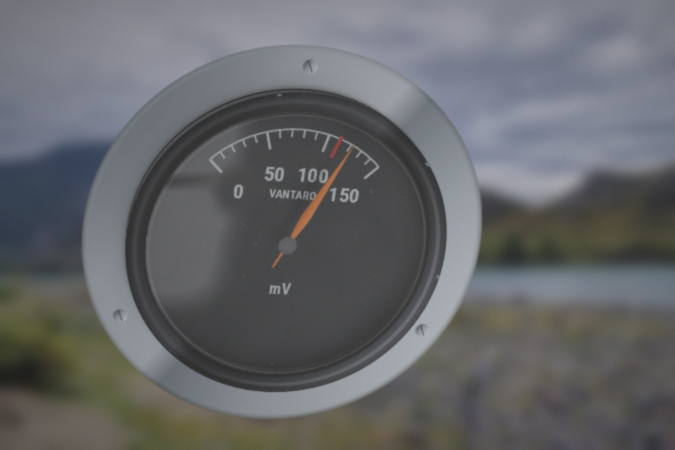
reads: **120** mV
